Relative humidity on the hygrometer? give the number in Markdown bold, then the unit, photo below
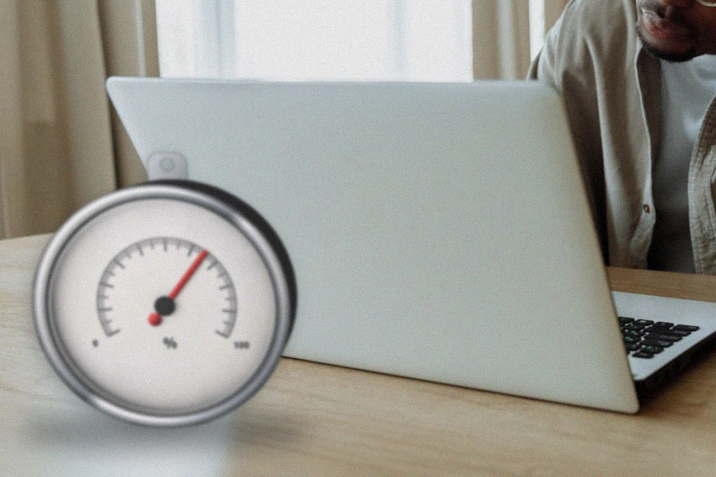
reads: **65** %
